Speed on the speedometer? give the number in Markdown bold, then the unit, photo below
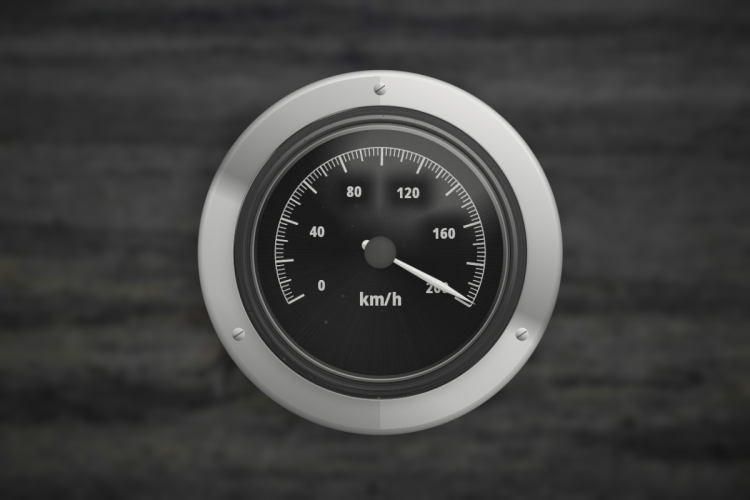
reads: **198** km/h
